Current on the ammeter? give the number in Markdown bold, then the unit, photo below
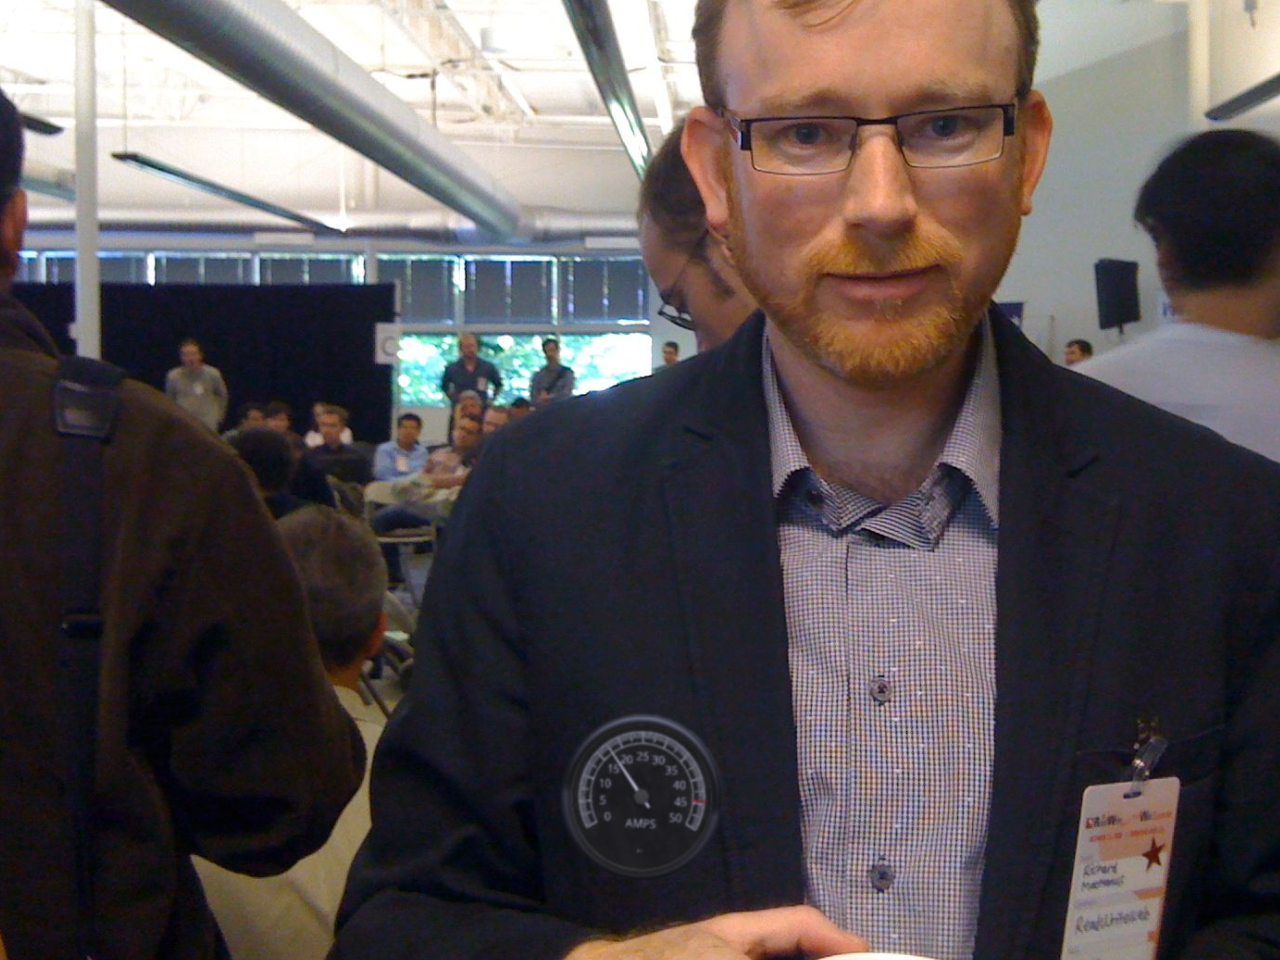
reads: **17.5** A
